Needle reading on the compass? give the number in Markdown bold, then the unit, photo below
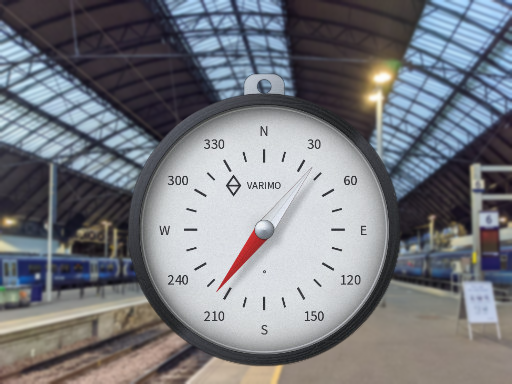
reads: **217.5** °
